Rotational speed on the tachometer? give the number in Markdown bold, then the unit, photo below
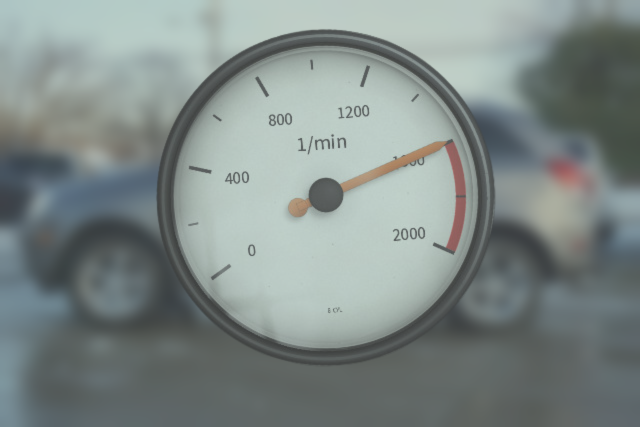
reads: **1600** rpm
